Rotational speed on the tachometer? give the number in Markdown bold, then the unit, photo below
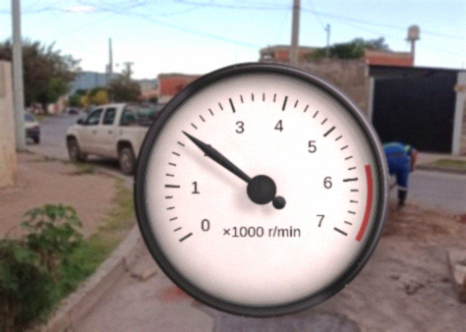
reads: **2000** rpm
